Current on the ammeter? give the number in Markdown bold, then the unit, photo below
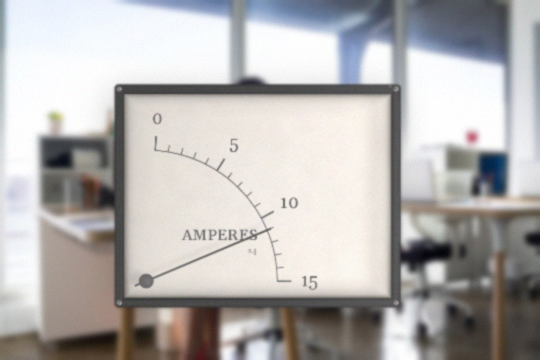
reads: **11** A
